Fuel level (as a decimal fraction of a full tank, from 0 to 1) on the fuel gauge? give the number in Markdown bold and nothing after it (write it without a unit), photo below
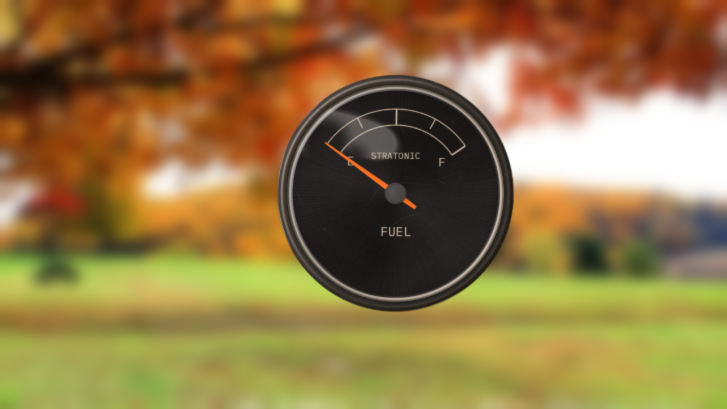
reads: **0**
